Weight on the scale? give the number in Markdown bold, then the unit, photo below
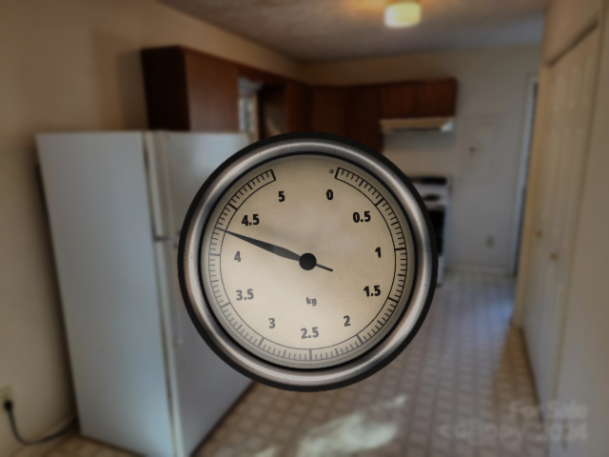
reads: **4.25** kg
